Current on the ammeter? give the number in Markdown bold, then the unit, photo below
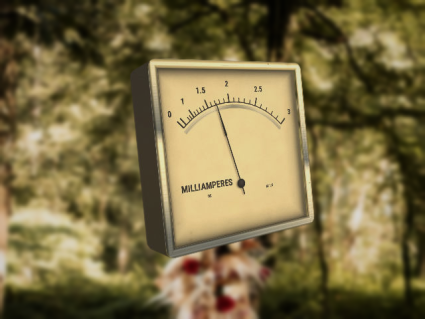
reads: **1.7** mA
